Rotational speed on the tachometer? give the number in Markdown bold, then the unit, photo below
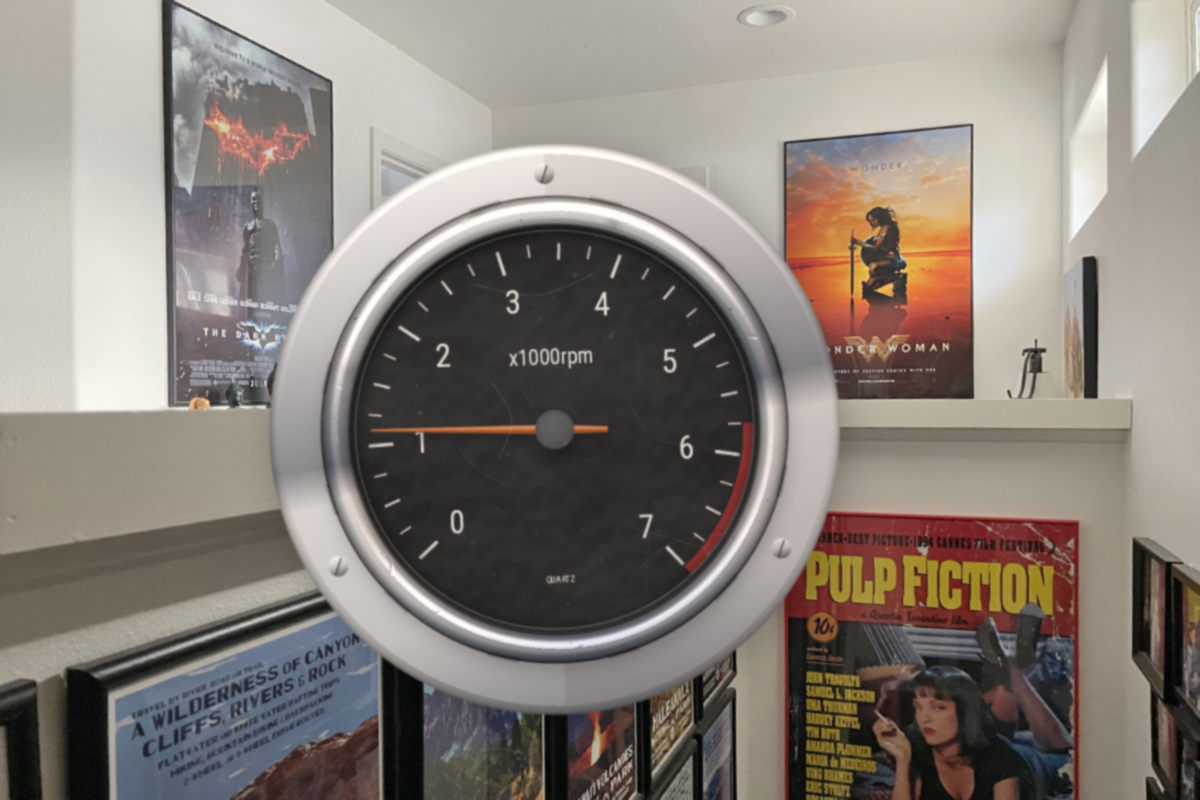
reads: **1125** rpm
